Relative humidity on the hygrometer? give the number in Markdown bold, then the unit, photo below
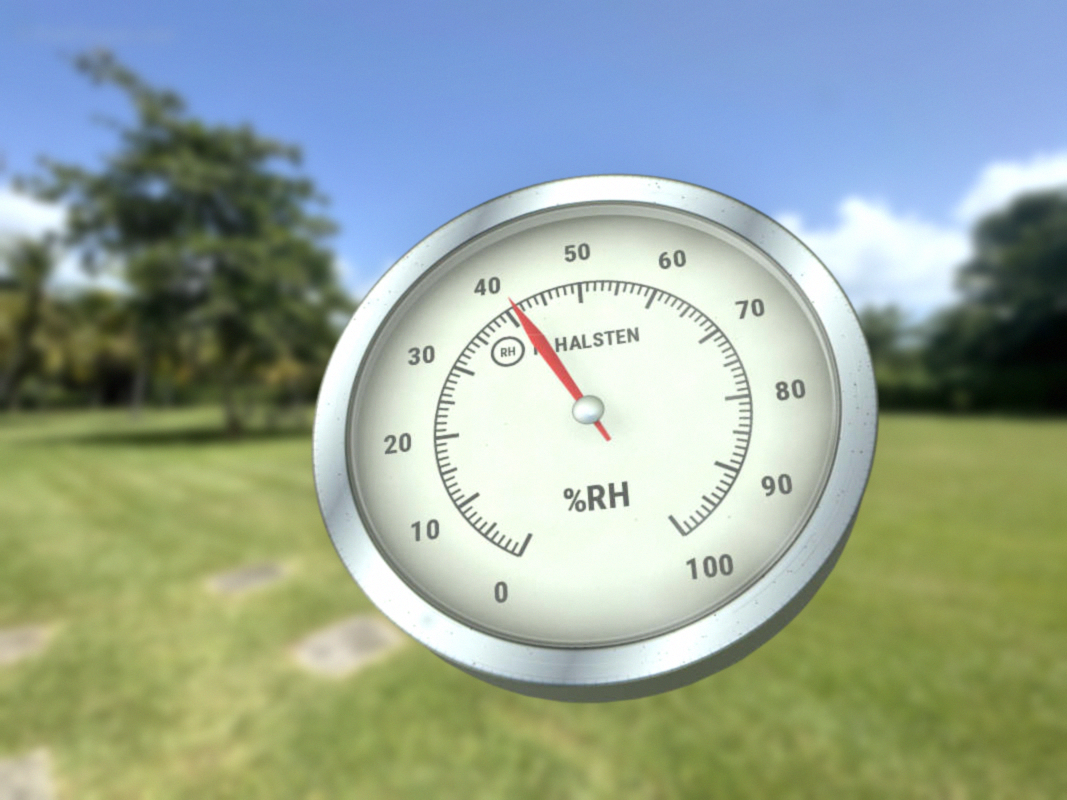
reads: **41** %
